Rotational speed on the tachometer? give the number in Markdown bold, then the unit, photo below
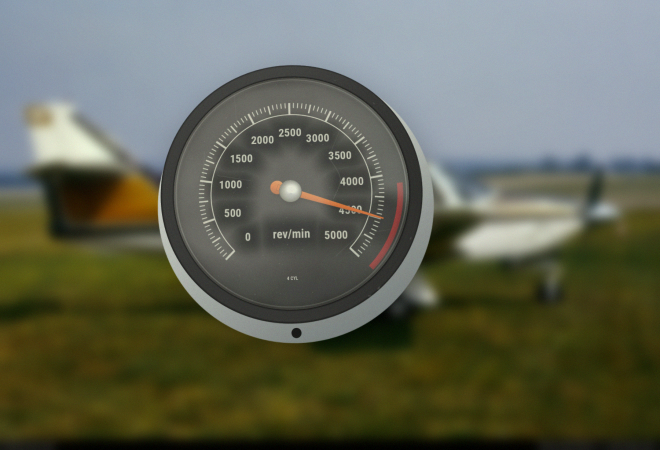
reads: **4500** rpm
